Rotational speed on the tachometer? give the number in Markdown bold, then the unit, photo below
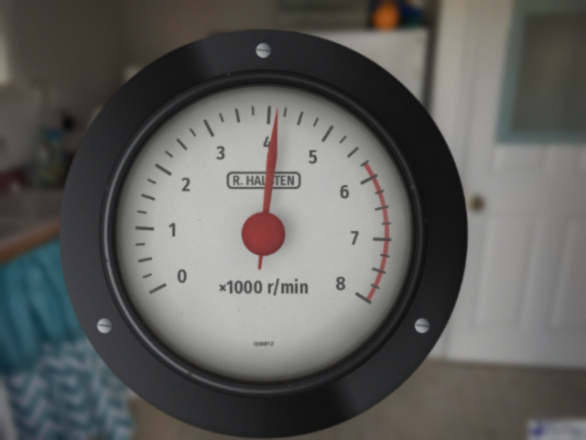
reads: **4125** rpm
